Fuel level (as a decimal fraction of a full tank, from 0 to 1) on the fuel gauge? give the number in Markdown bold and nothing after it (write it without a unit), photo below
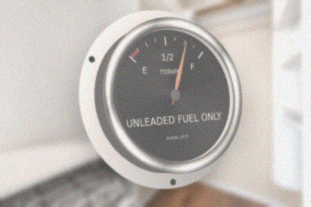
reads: **0.75**
